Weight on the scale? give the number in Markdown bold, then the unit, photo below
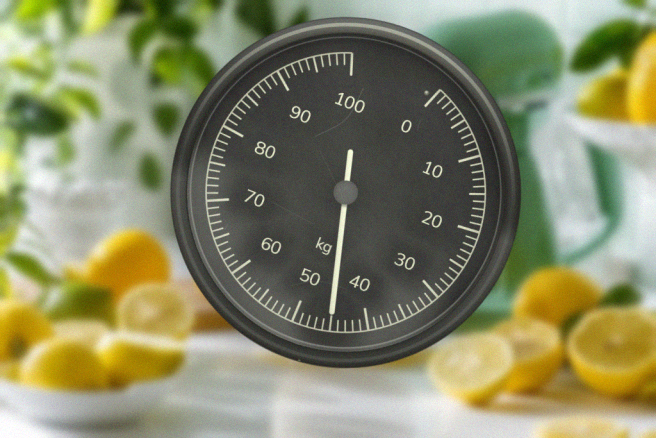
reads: **45** kg
